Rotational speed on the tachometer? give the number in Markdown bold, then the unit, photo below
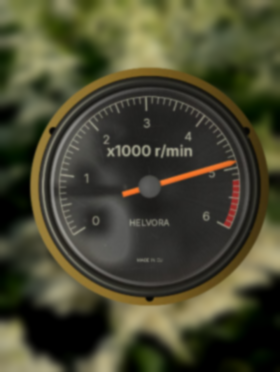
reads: **4900** rpm
